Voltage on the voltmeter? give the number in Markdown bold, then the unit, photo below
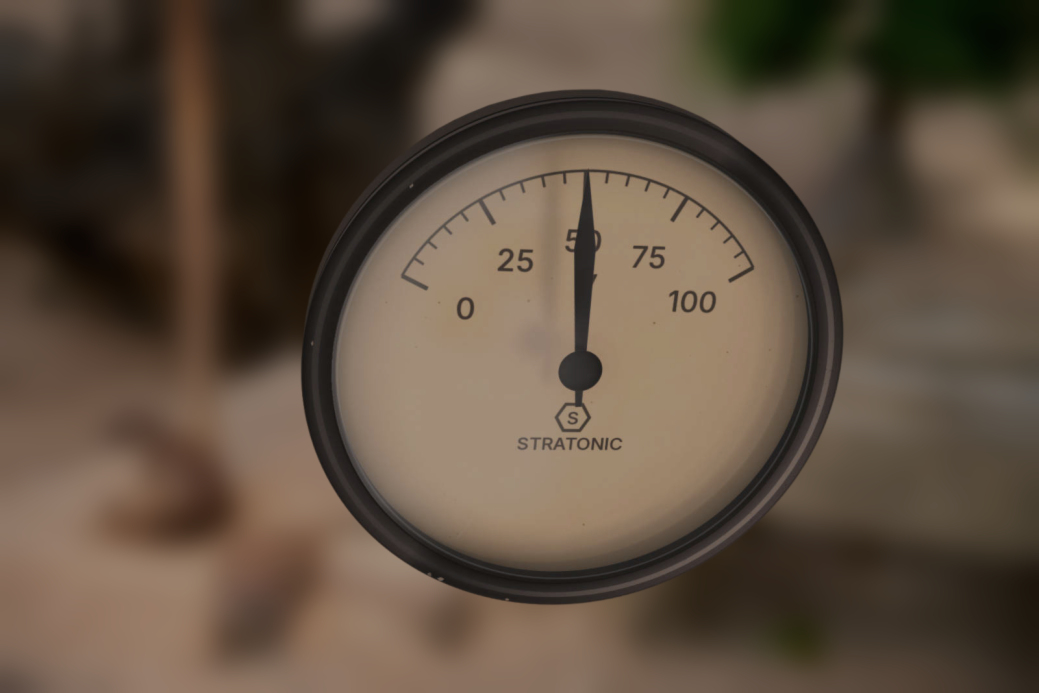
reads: **50** V
